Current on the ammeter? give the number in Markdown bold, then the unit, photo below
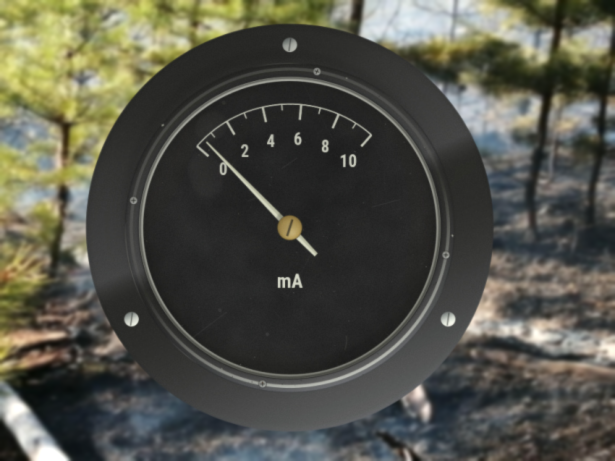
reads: **0.5** mA
